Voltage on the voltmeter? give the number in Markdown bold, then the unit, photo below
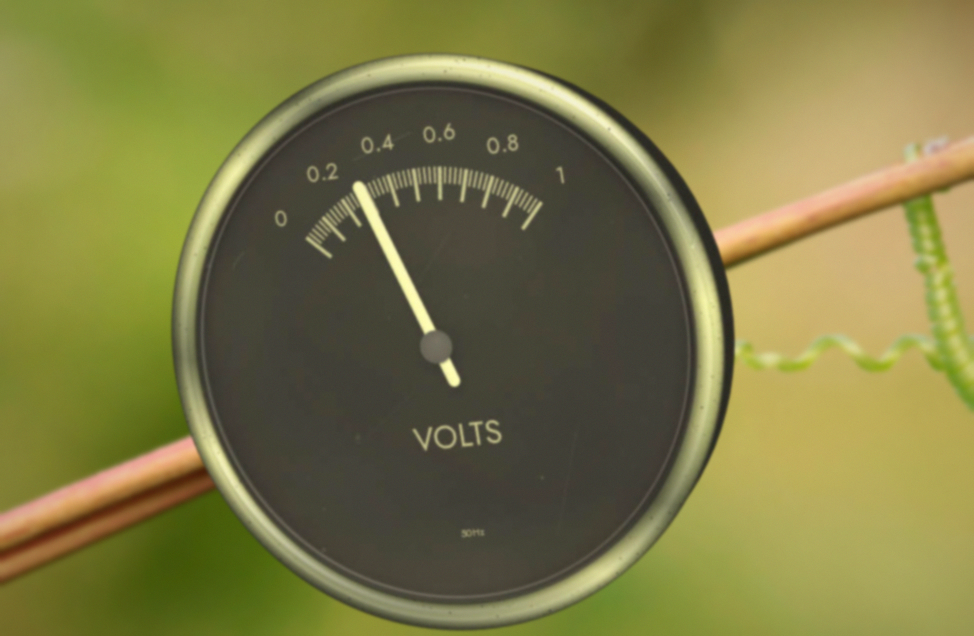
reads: **0.3** V
